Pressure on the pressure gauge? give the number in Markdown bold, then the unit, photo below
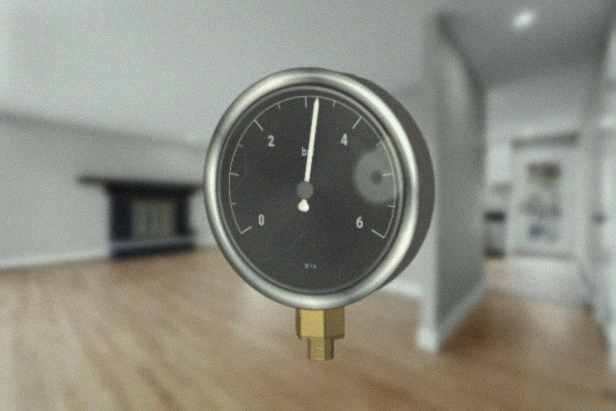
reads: **3.25** bar
